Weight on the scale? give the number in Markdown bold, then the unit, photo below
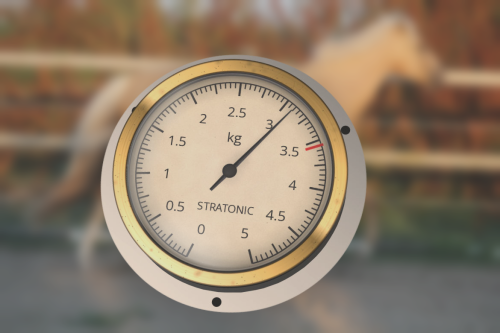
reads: **3.1** kg
